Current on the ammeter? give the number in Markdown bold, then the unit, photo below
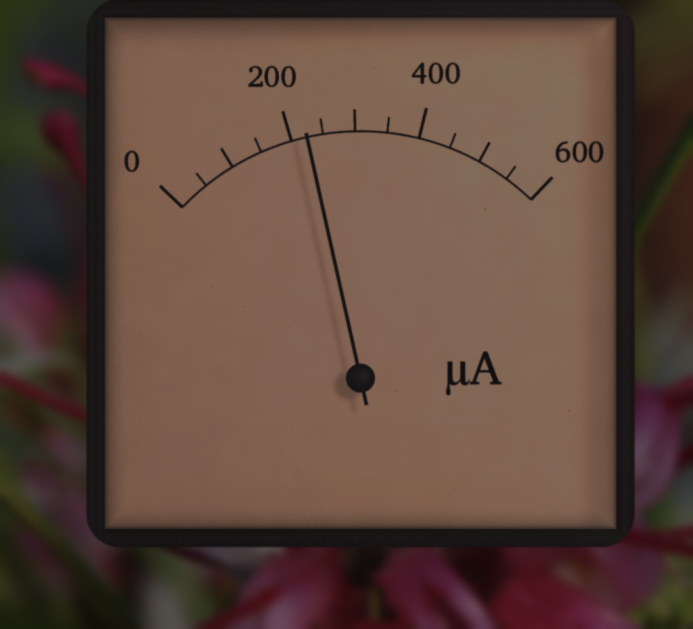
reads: **225** µA
